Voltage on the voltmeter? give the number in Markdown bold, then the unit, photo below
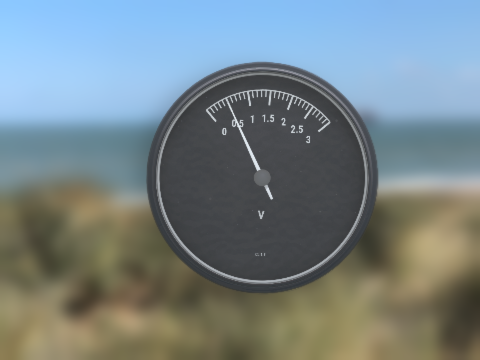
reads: **0.5** V
